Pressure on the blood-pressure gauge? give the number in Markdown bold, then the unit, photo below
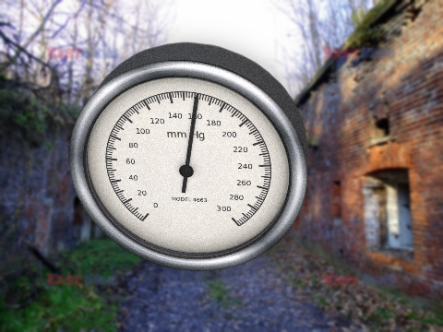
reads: **160** mmHg
